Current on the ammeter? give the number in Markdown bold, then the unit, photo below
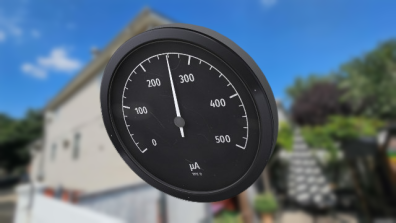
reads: **260** µA
